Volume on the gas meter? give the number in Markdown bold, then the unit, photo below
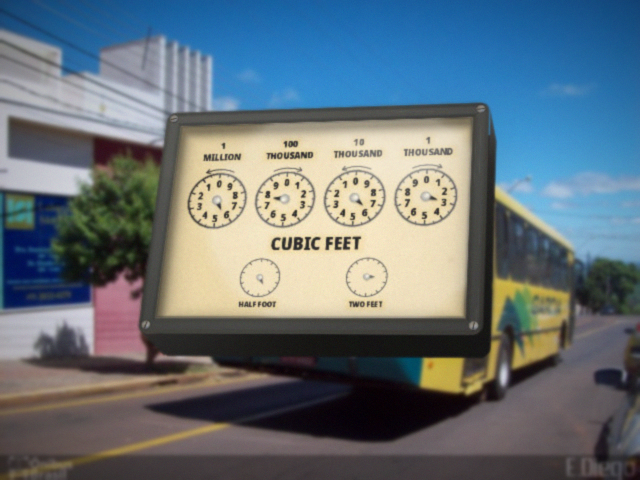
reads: **576300** ft³
